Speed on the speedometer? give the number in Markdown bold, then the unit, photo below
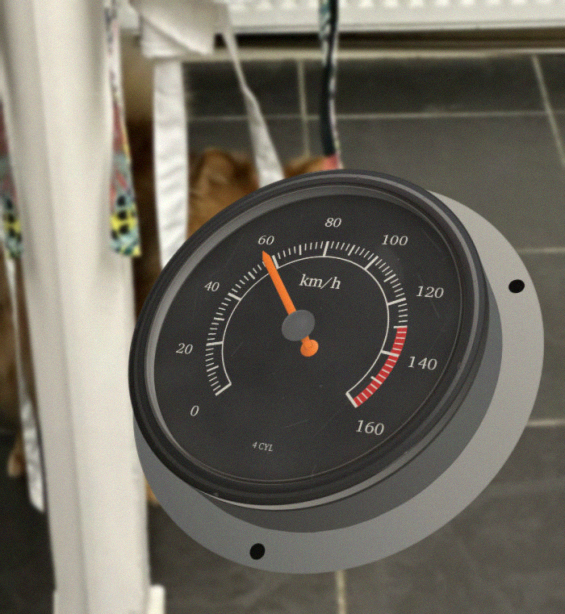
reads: **58** km/h
